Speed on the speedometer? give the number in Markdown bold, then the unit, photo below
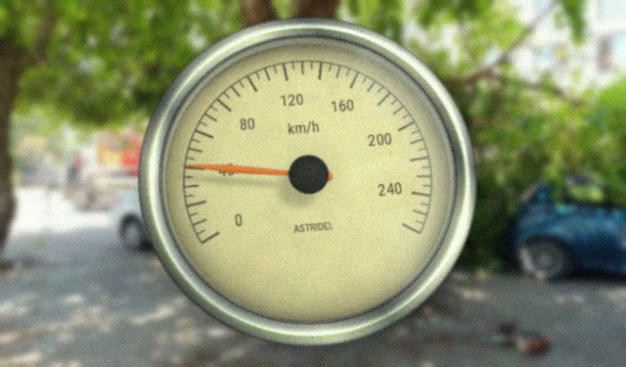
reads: **40** km/h
